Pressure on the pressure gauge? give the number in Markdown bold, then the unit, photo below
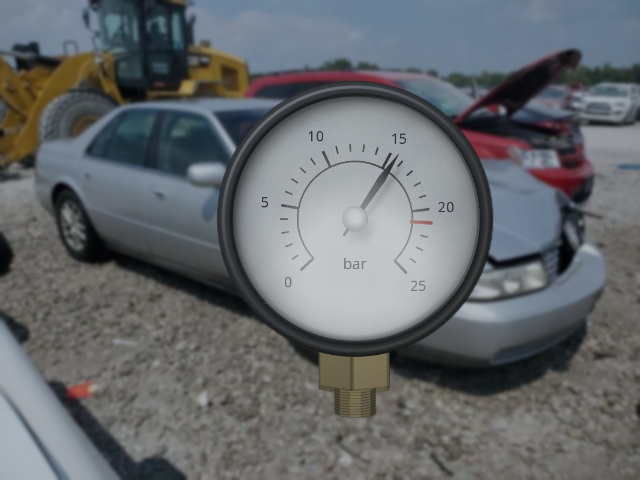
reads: **15.5** bar
